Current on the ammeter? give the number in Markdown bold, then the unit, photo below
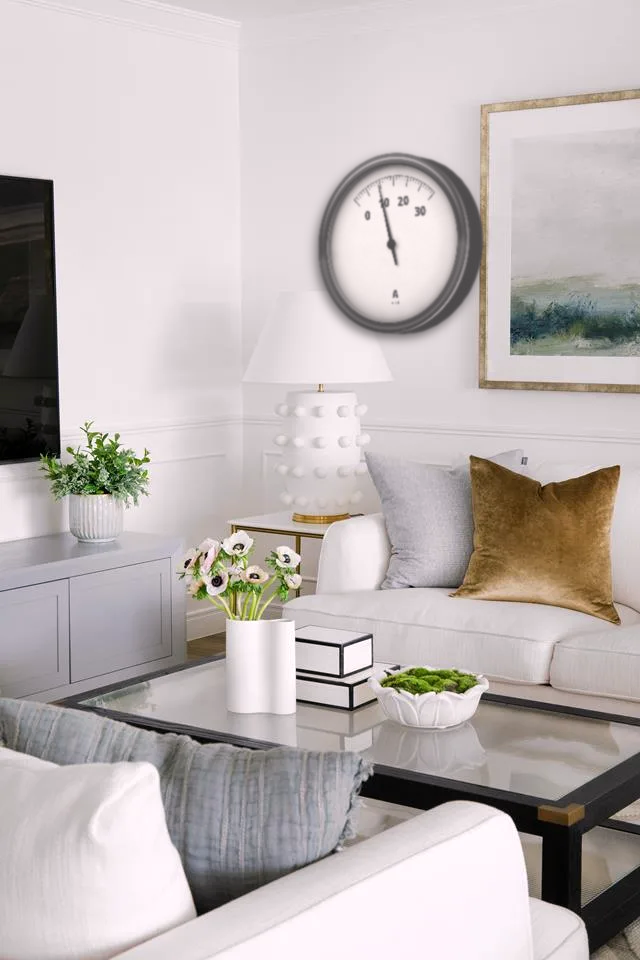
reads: **10** A
